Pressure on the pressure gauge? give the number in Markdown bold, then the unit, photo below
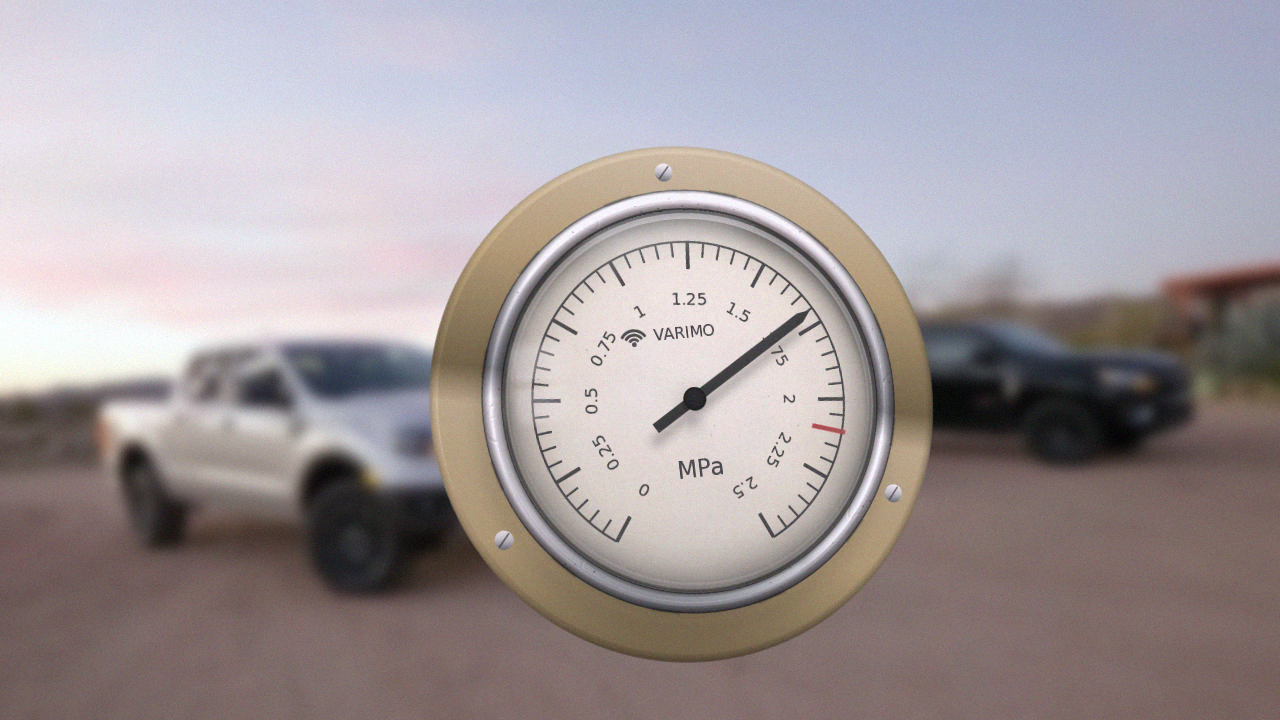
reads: **1.7** MPa
